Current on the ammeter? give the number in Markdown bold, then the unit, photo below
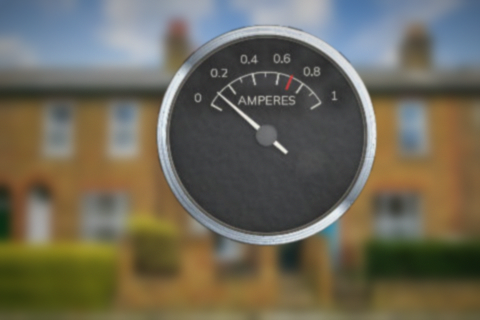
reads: **0.1** A
